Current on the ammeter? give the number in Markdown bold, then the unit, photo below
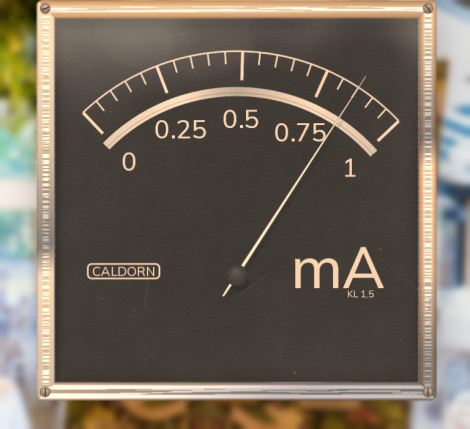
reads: **0.85** mA
